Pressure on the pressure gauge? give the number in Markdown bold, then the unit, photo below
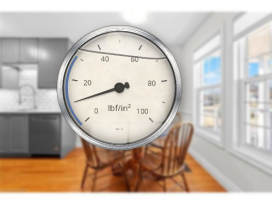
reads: **10** psi
